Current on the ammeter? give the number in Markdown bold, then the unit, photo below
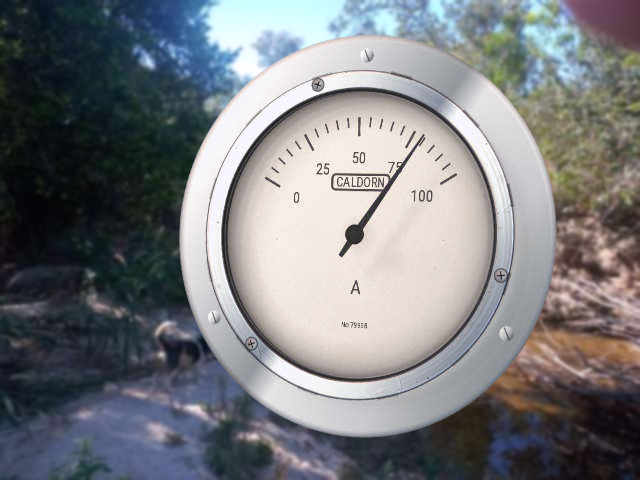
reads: **80** A
